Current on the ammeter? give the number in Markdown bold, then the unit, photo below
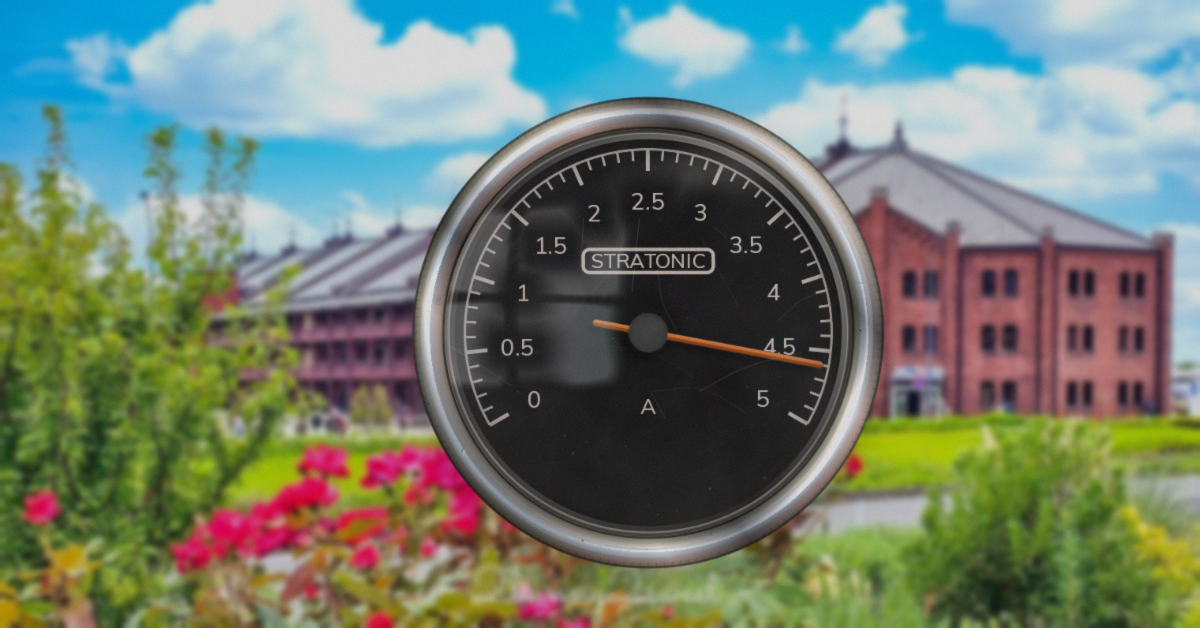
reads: **4.6** A
